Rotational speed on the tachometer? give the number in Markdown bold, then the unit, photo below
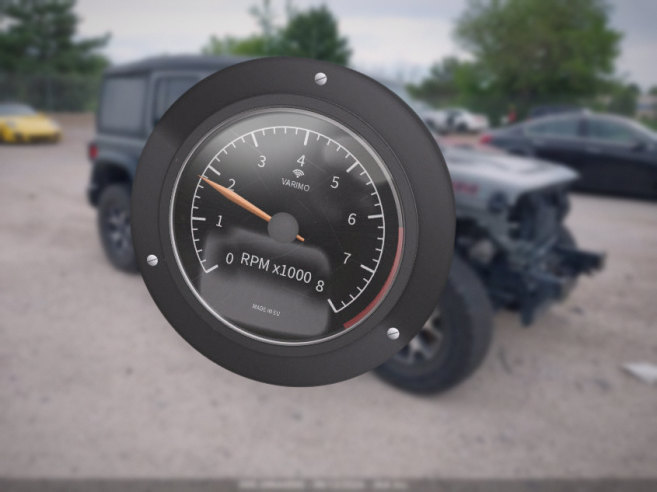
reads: **1800** rpm
